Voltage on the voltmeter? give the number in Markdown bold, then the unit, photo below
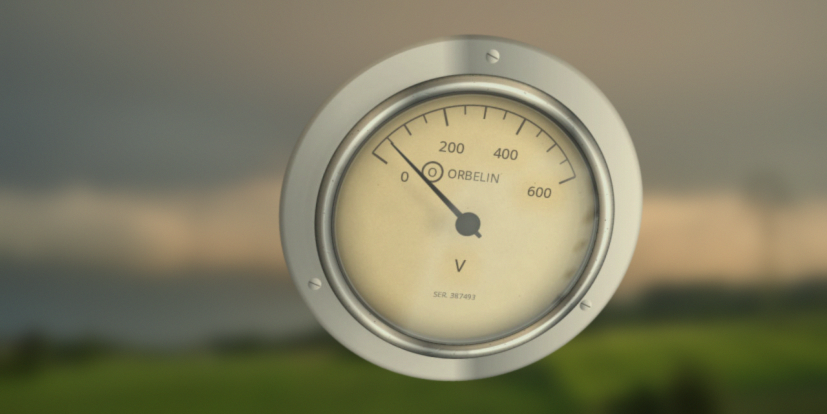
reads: **50** V
